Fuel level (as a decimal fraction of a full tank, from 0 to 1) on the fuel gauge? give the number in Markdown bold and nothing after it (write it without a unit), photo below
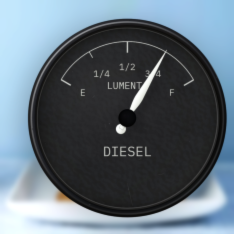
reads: **0.75**
